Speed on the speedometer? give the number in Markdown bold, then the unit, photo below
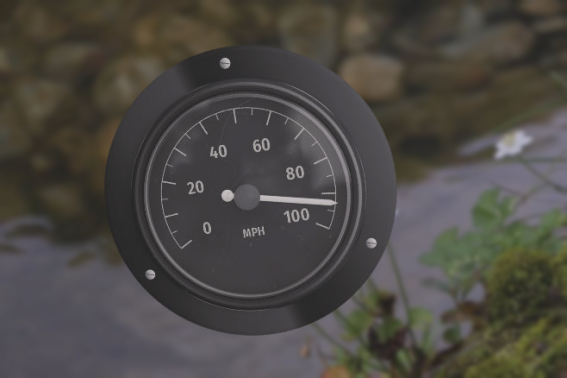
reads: **92.5** mph
